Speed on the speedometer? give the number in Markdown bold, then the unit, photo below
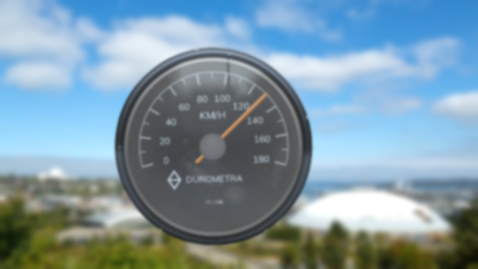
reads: **130** km/h
